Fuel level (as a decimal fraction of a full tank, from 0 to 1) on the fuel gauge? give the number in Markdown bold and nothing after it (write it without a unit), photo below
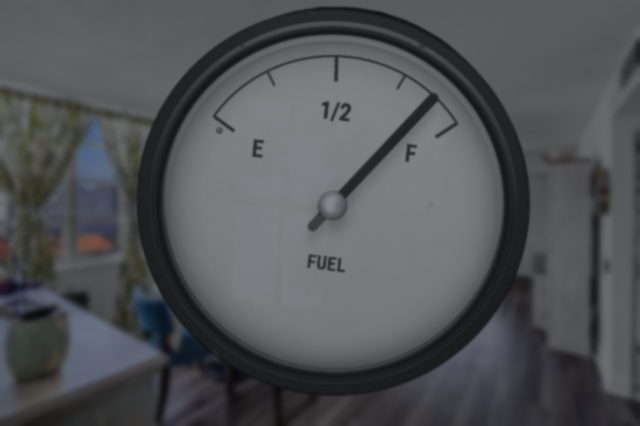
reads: **0.875**
